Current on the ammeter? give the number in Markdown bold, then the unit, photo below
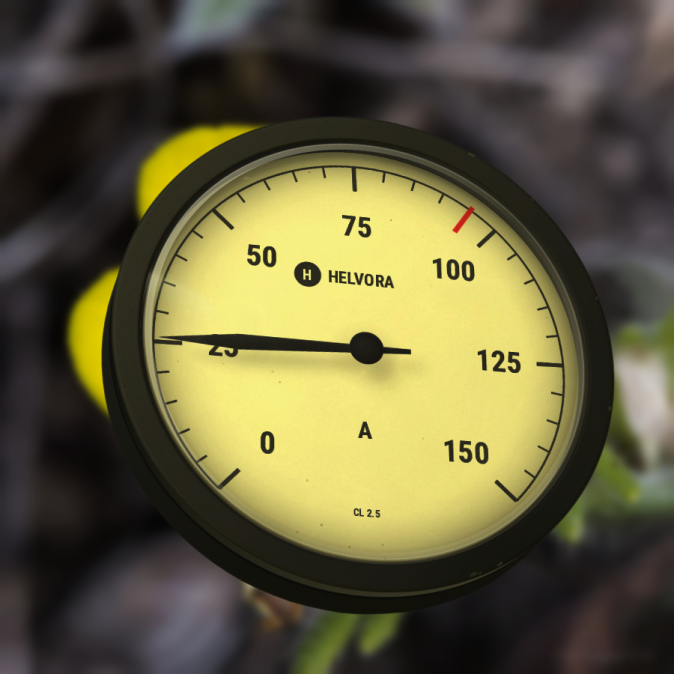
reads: **25** A
